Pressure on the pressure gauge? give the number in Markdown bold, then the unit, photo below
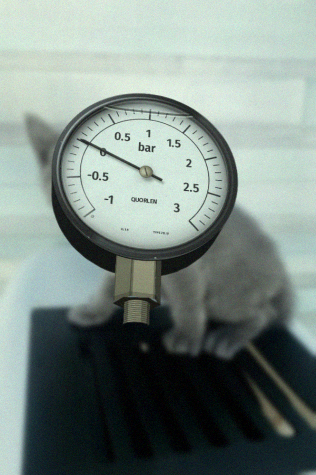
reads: **0** bar
